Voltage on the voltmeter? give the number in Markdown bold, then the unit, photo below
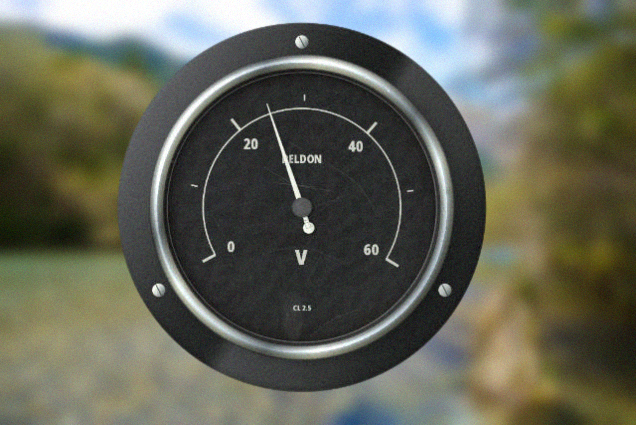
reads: **25** V
